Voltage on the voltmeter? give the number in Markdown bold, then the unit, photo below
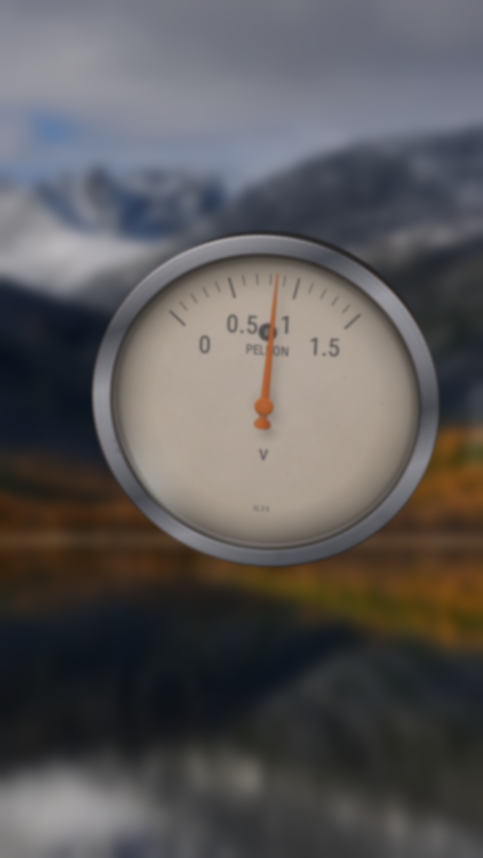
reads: **0.85** V
